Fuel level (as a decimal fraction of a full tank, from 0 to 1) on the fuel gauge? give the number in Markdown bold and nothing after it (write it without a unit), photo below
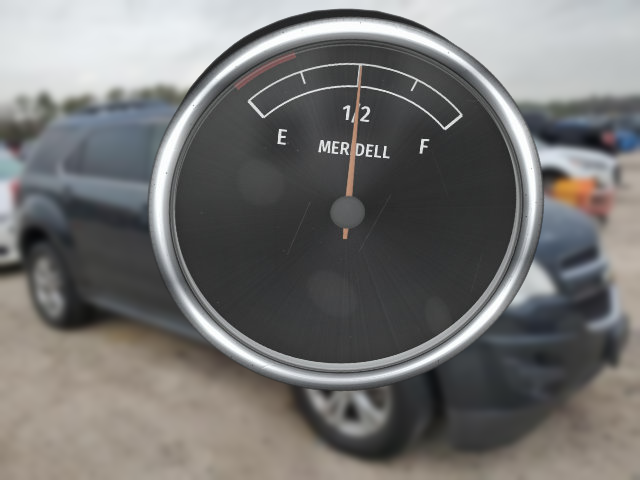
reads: **0.5**
